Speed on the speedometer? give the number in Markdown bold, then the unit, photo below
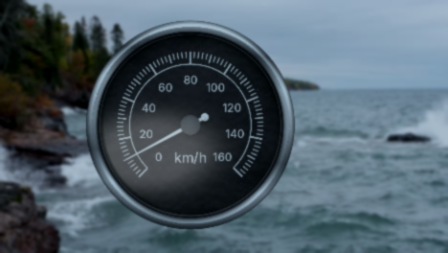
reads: **10** km/h
